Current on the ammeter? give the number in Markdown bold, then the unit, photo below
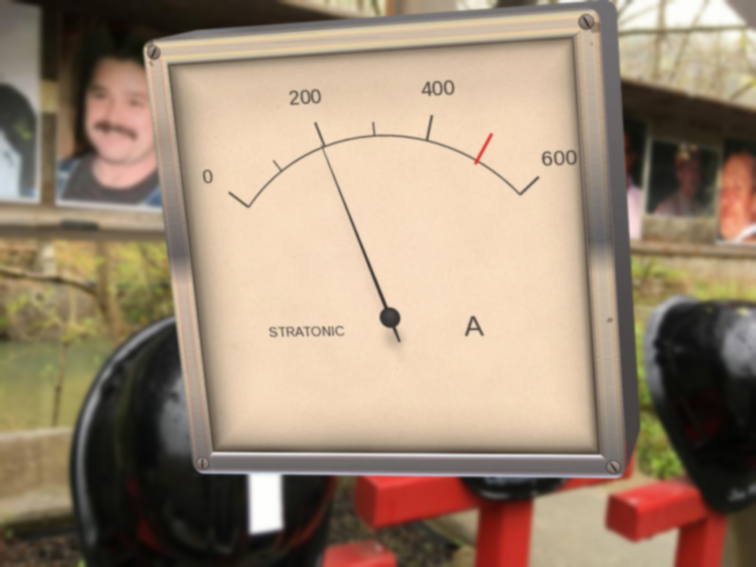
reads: **200** A
